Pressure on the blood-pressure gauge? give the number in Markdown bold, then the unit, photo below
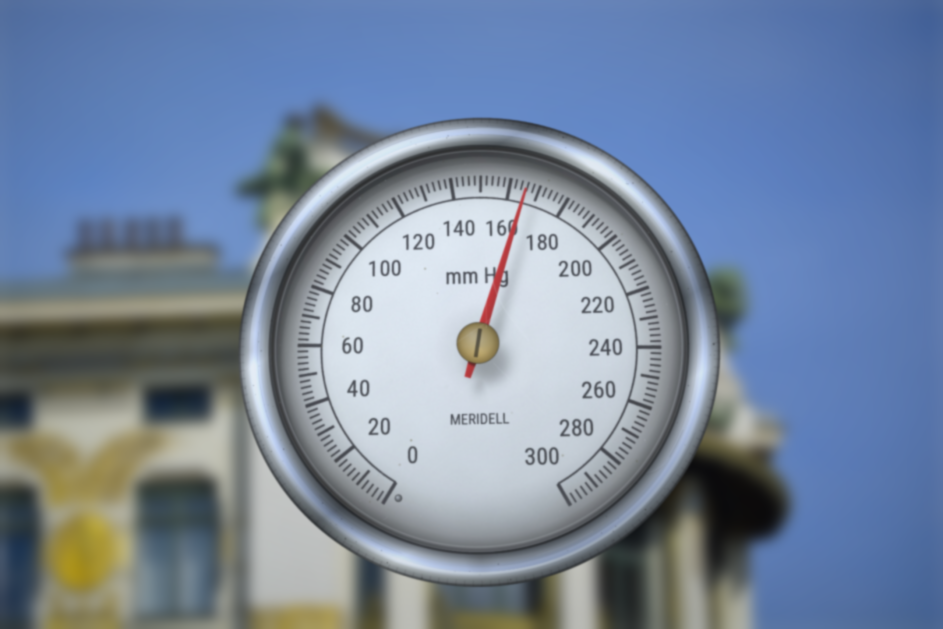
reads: **166** mmHg
